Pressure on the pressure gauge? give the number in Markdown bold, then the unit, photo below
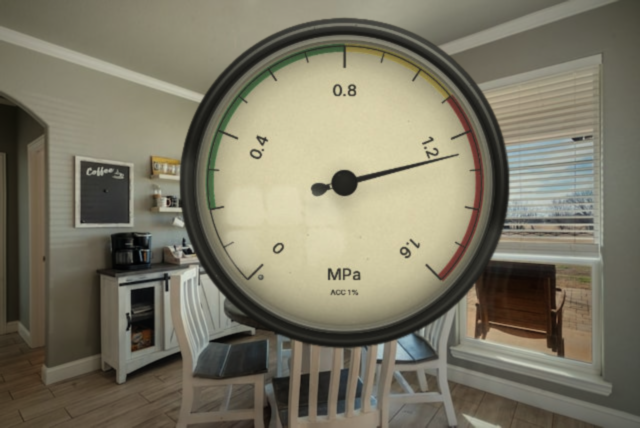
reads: **1.25** MPa
